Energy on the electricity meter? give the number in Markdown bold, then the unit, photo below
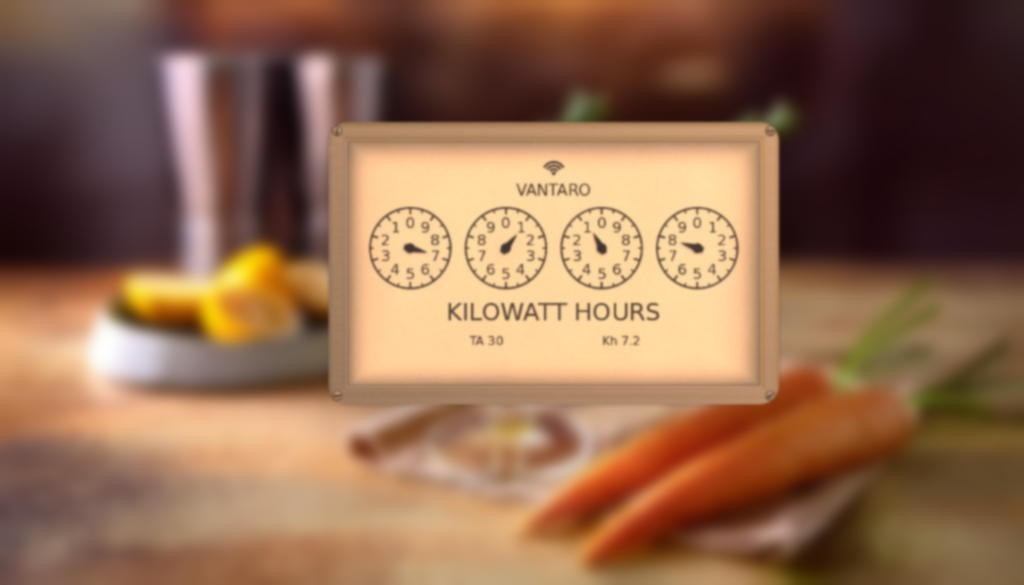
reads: **7108** kWh
